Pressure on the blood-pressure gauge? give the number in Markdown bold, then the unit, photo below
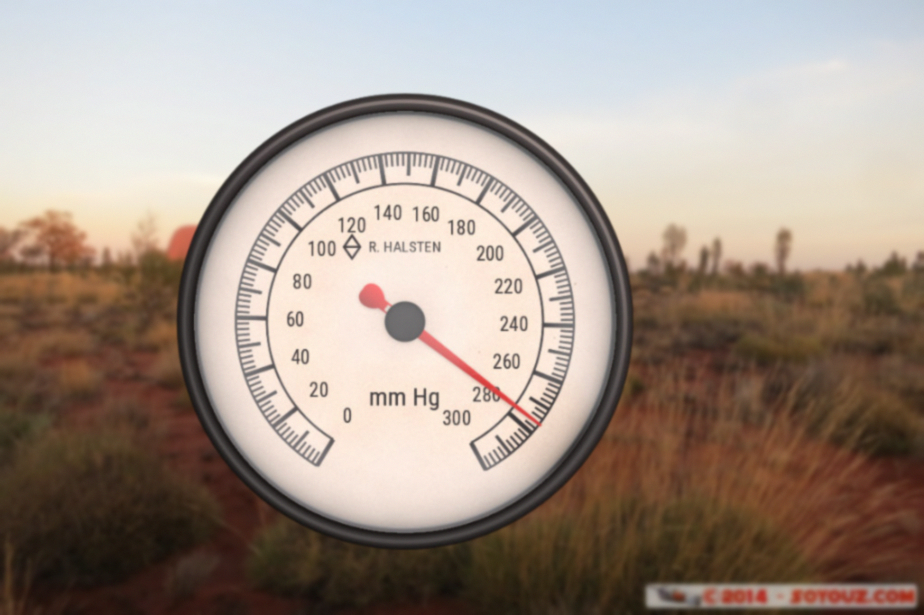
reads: **276** mmHg
